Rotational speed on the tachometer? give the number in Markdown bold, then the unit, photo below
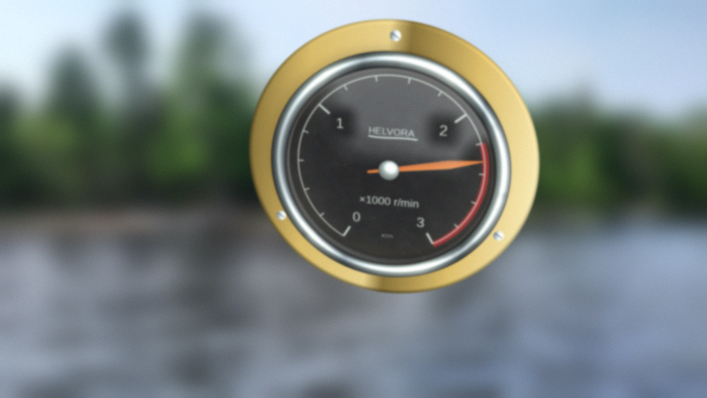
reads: **2300** rpm
